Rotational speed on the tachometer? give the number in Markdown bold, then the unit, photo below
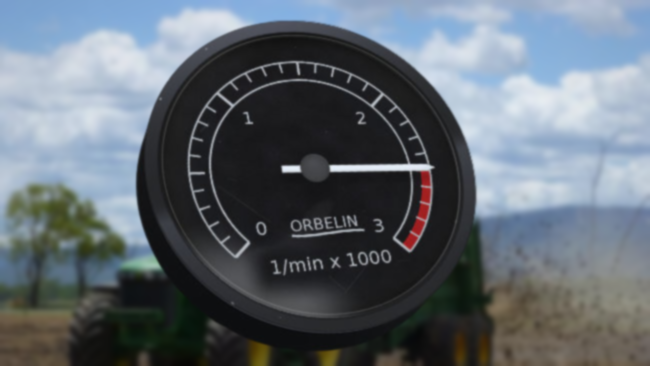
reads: **2500** rpm
